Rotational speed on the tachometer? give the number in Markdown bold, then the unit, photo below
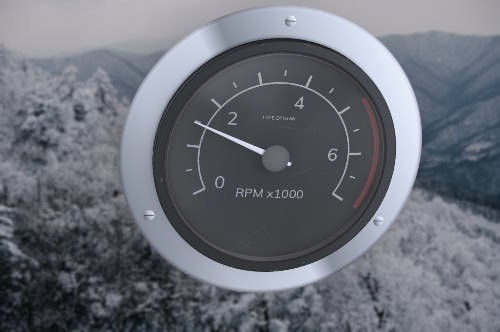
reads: **1500** rpm
